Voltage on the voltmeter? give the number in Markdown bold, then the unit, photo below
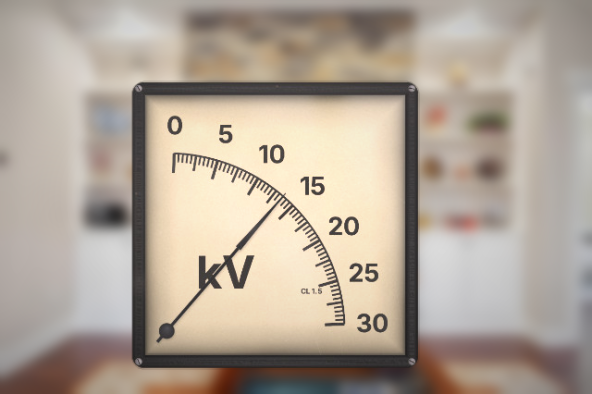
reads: **13.5** kV
